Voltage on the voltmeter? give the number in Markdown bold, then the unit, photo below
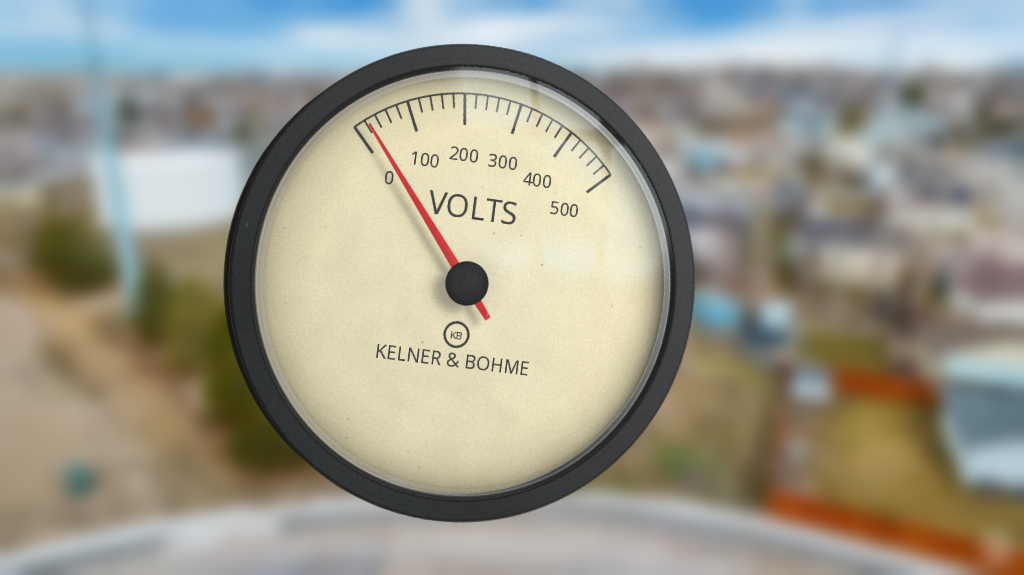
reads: **20** V
